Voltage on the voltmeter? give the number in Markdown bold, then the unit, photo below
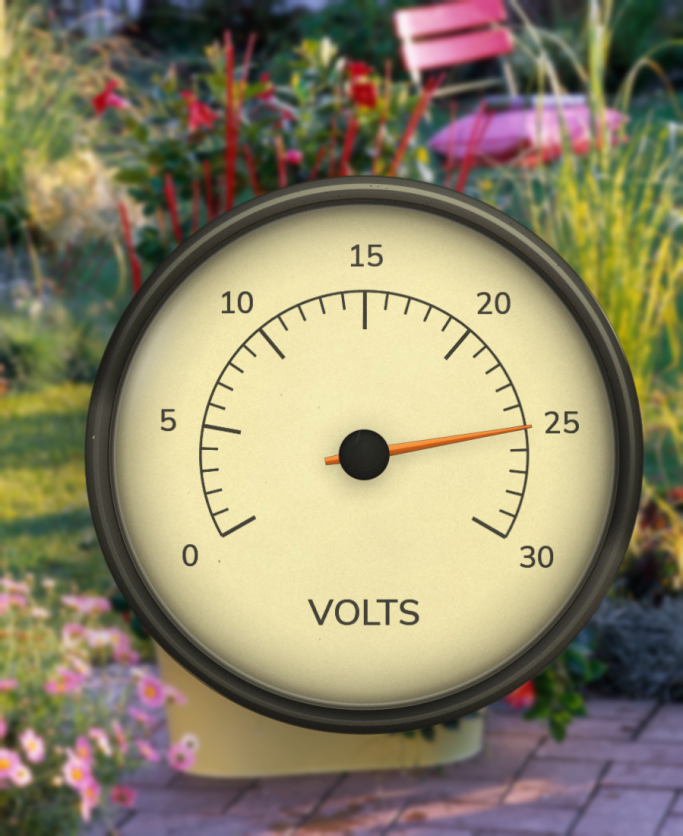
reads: **25** V
